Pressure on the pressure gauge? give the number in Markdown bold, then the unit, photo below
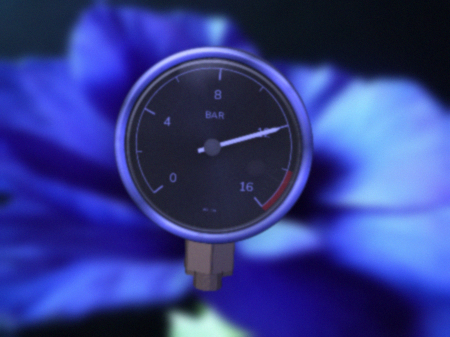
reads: **12** bar
